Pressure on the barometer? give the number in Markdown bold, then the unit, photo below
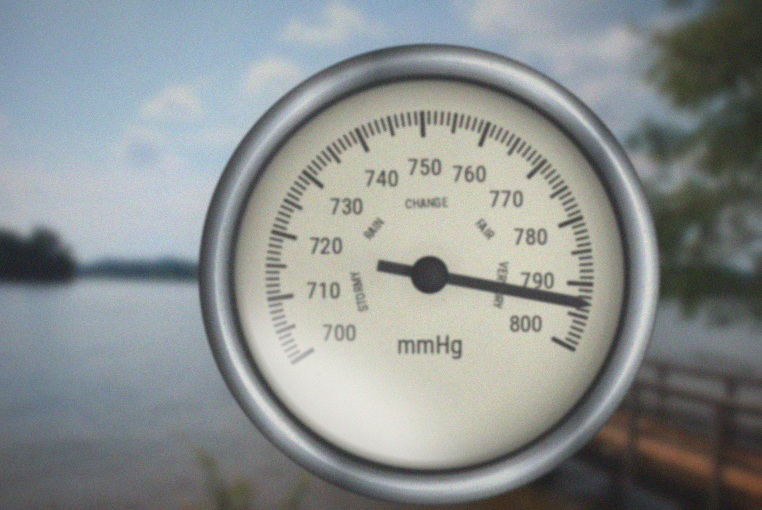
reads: **793** mmHg
